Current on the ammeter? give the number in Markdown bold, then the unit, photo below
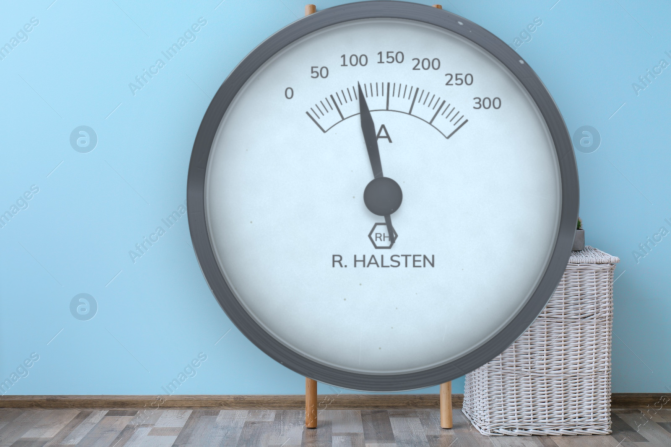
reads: **100** A
